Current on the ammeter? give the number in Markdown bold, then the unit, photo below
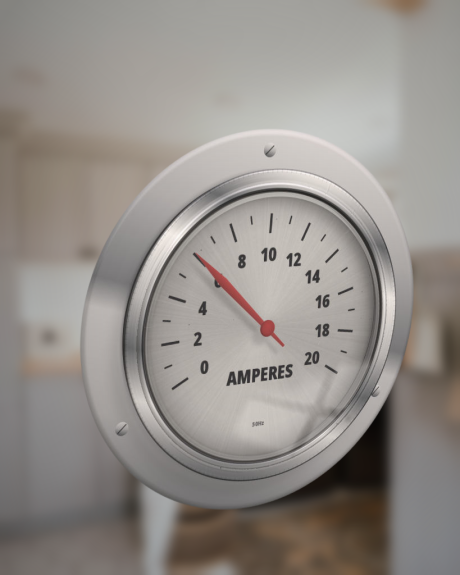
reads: **6** A
